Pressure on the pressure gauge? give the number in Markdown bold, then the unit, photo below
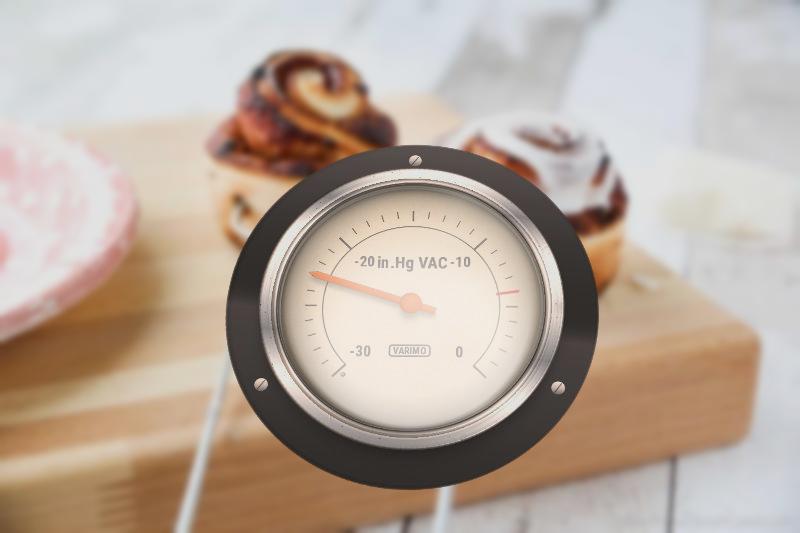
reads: **-23** inHg
